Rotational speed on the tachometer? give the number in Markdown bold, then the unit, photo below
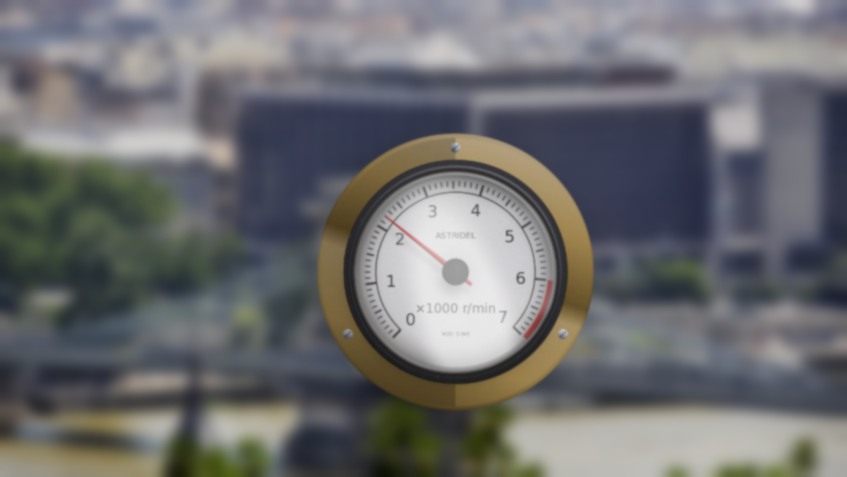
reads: **2200** rpm
